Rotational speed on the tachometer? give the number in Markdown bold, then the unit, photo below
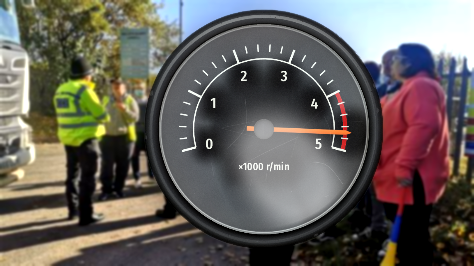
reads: **4700** rpm
